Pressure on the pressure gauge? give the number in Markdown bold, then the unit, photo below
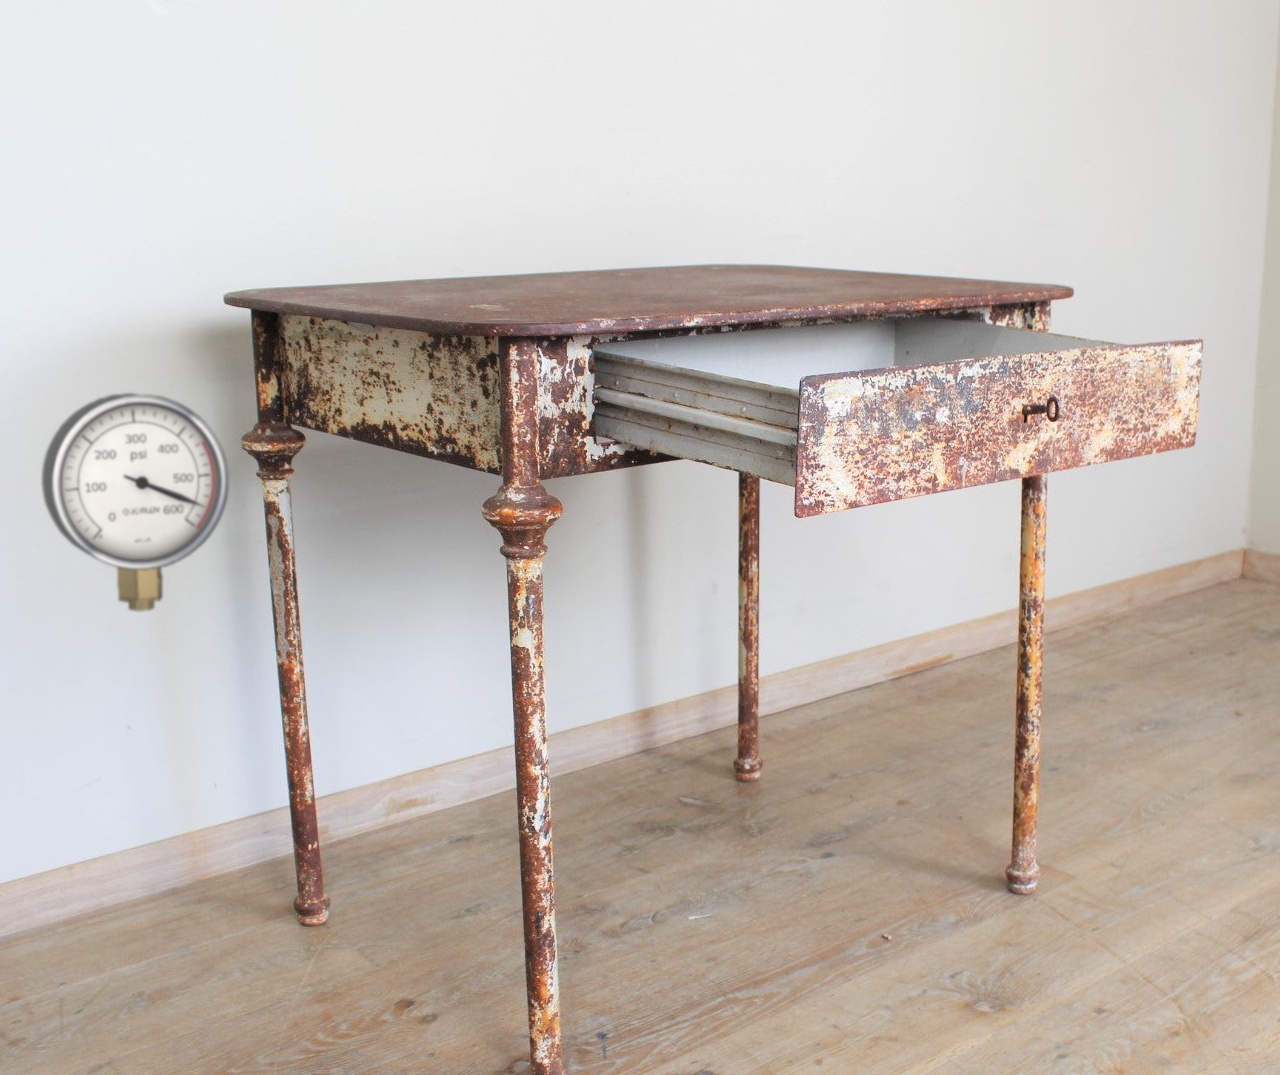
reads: **560** psi
